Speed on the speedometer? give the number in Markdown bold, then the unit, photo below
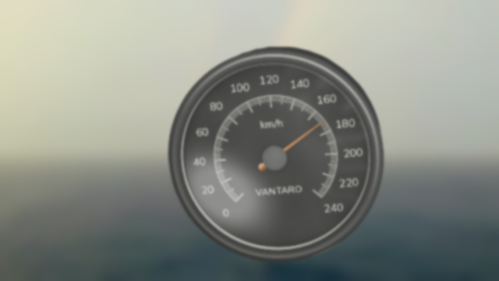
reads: **170** km/h
